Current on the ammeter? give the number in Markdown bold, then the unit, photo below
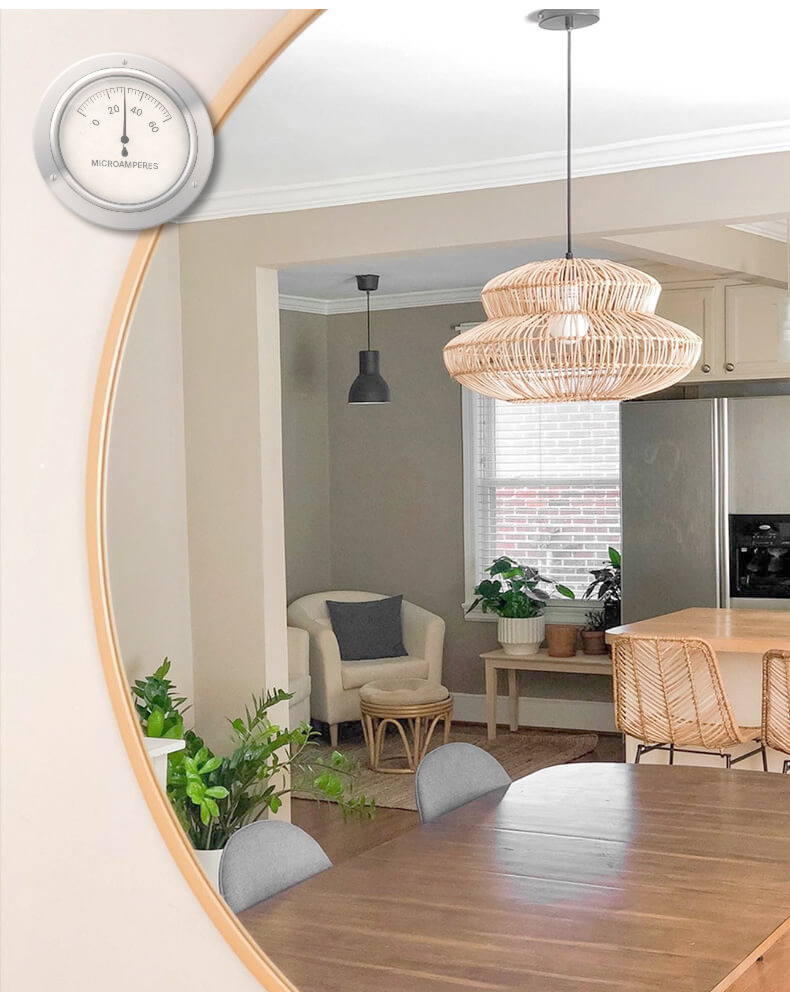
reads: **30** µA
